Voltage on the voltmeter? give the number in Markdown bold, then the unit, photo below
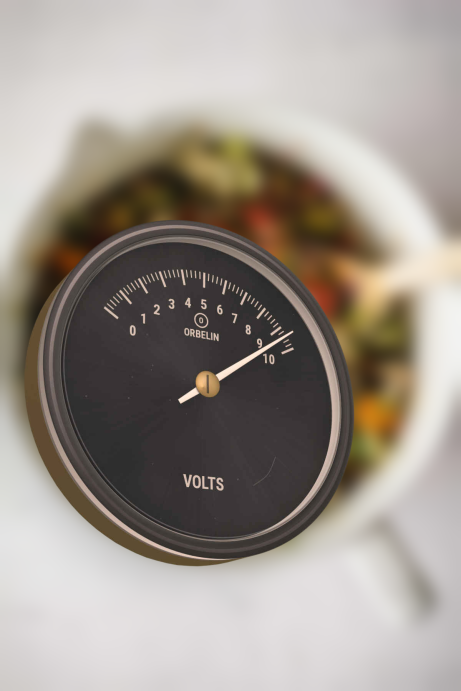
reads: **9.4** V
